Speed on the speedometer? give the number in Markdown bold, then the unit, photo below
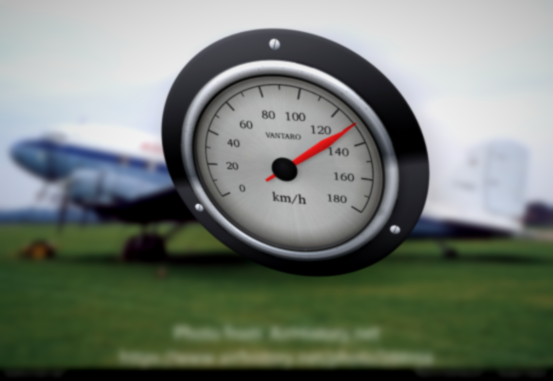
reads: **130** km/h
